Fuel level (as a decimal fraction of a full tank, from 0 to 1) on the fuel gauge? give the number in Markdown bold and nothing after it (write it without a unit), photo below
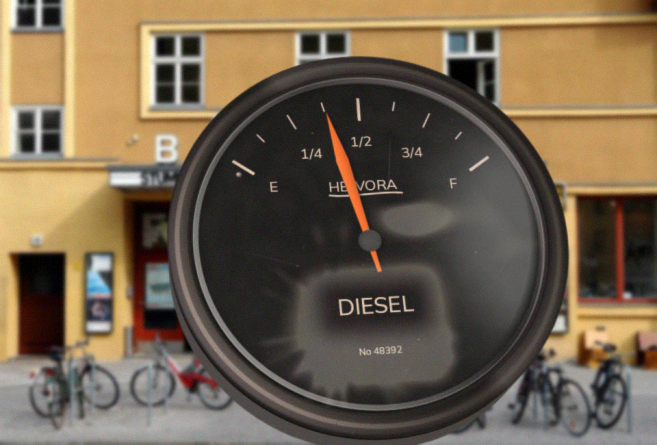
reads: **0.375**
